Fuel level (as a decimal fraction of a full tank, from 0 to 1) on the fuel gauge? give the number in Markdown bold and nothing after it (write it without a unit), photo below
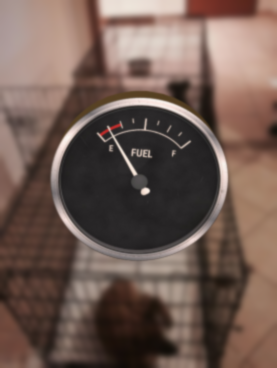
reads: **0.125**
